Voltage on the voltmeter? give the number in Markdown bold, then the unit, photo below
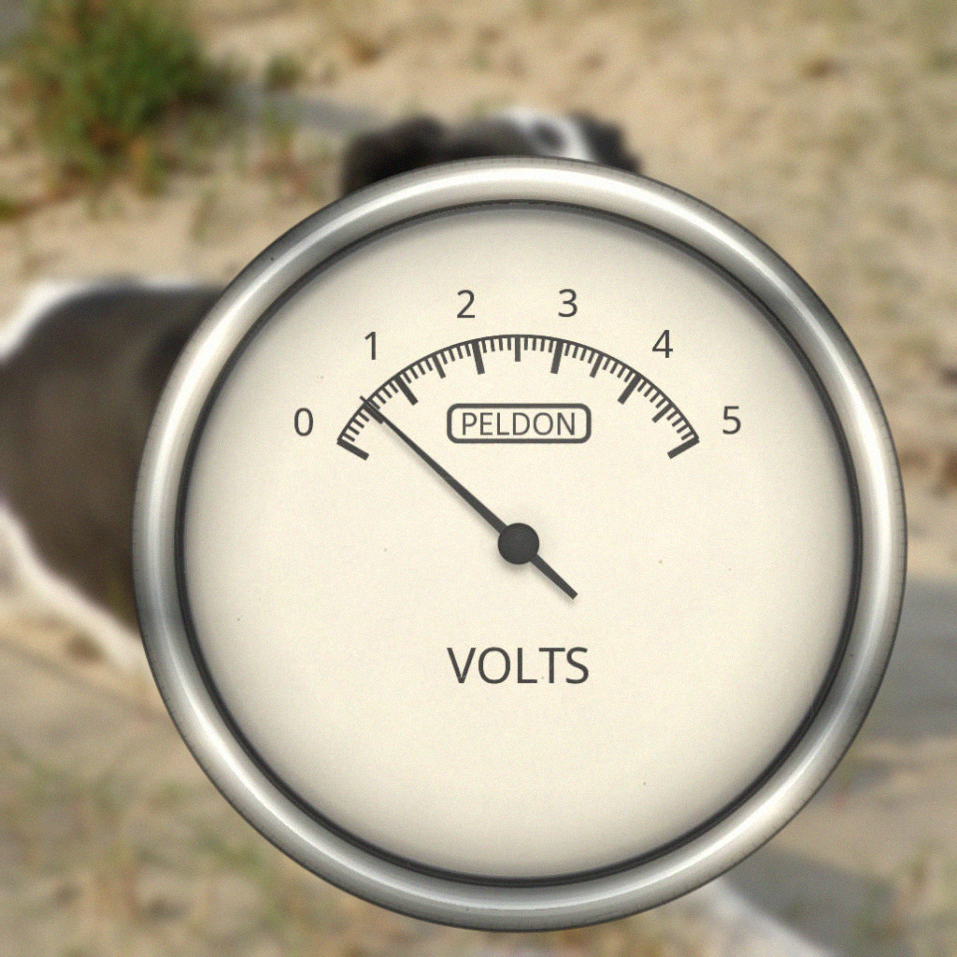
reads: **0.55** V
